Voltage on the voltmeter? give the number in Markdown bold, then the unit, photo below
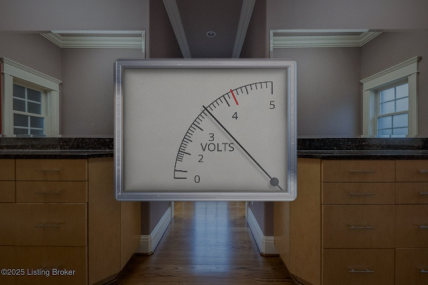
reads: **3.5** V
